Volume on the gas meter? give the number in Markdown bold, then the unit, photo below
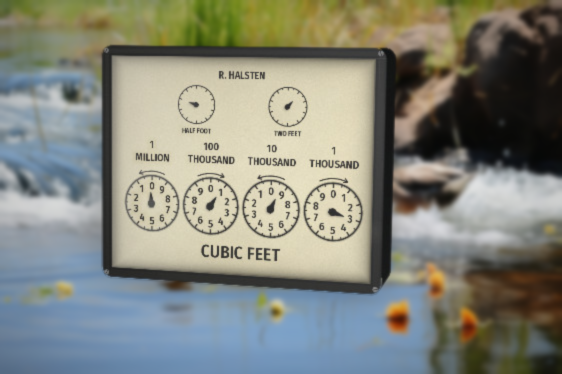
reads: **9300** ft³
